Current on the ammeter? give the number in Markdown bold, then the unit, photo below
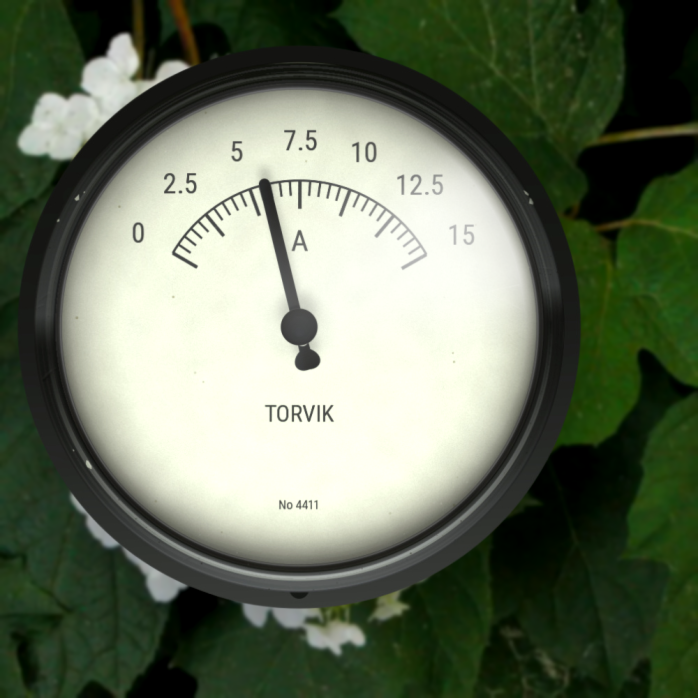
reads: **5.75** A
